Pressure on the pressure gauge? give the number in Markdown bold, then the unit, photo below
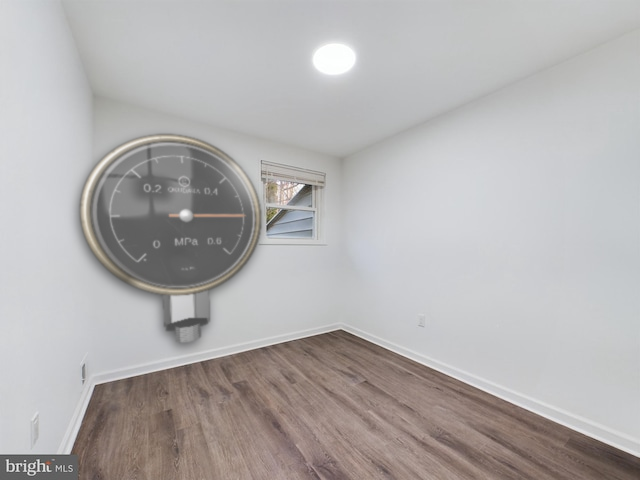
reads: **0.5** MPa
